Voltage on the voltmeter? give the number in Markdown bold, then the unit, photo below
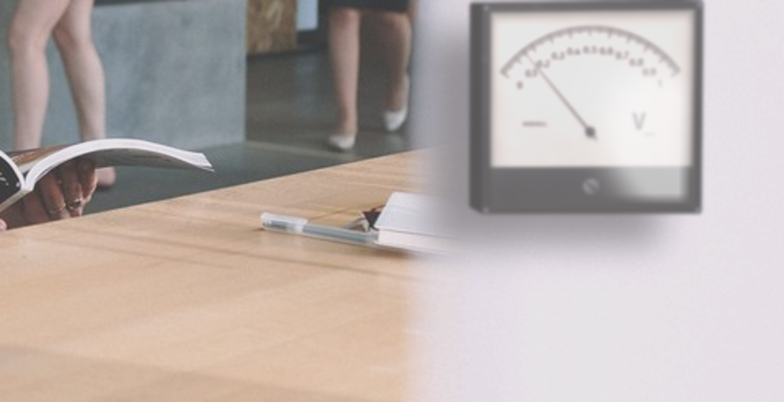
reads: **0.15** V
